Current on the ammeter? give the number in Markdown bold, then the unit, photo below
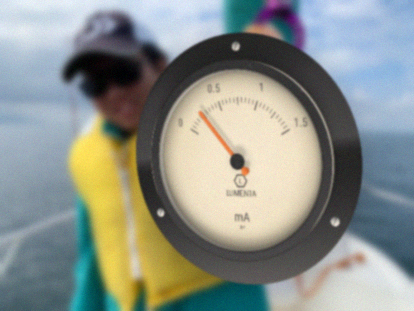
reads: **0.25** mA
